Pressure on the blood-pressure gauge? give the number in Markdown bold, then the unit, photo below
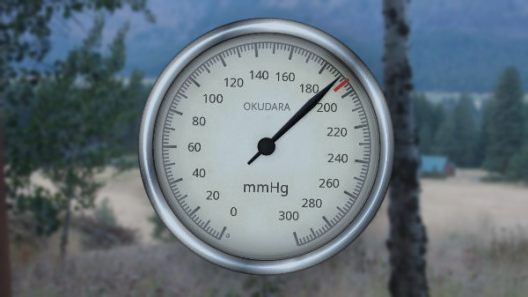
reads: **190** mmHg
